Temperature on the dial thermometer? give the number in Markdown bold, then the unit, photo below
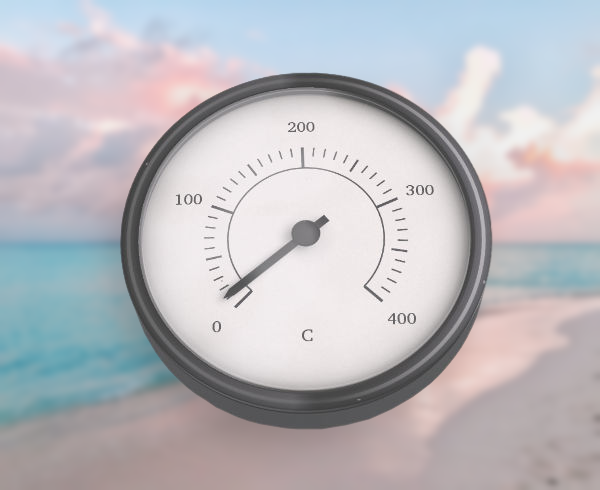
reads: **10** °C
